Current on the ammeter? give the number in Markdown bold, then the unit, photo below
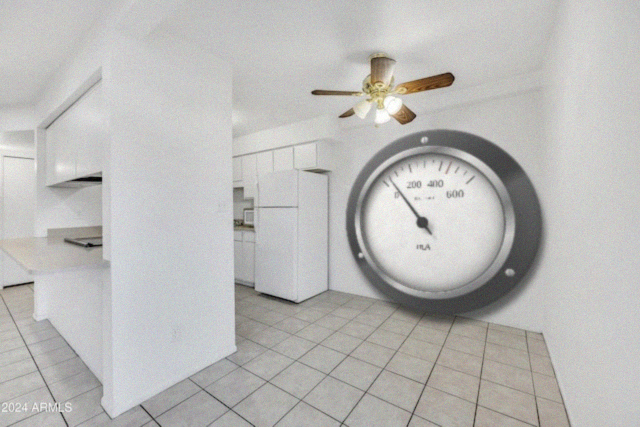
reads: **50** mA
